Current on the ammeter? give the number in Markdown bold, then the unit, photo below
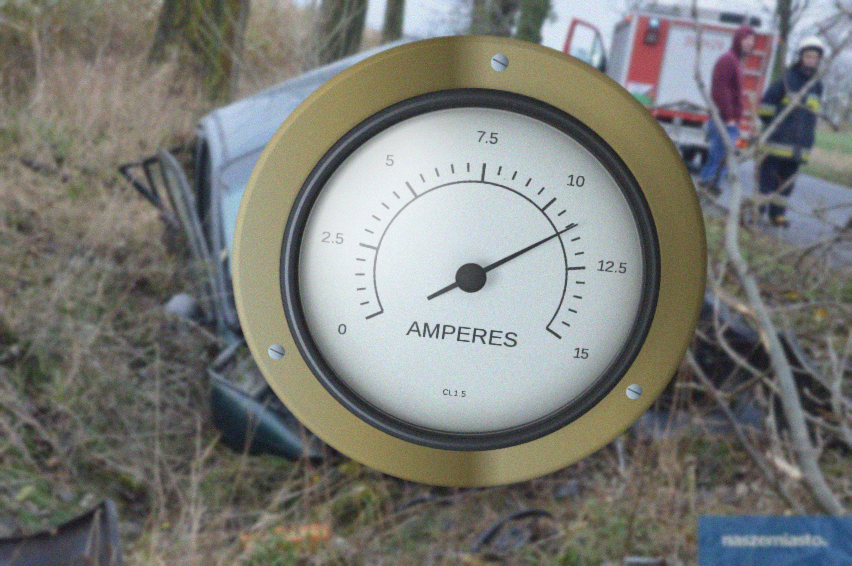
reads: **11** A
